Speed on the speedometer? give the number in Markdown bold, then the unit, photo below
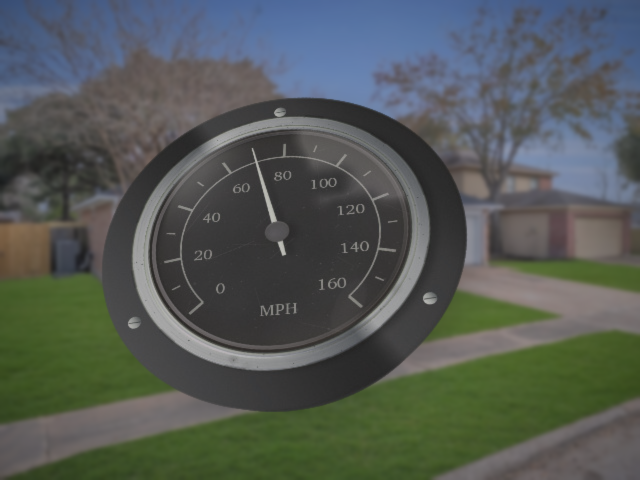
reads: **70** mph
